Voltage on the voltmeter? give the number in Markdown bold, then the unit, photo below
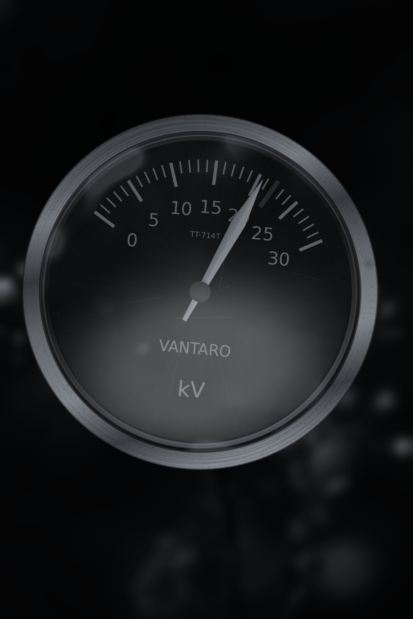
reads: **20.5** kV
